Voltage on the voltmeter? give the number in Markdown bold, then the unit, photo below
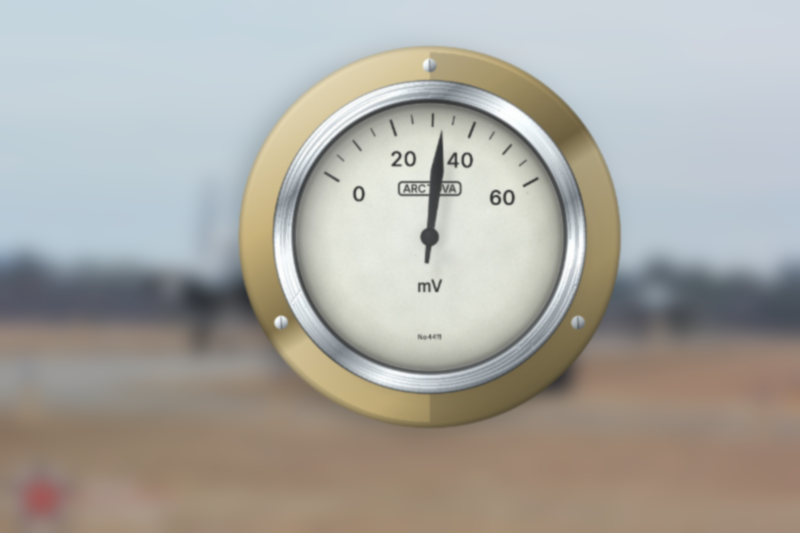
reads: **32.5** mV
